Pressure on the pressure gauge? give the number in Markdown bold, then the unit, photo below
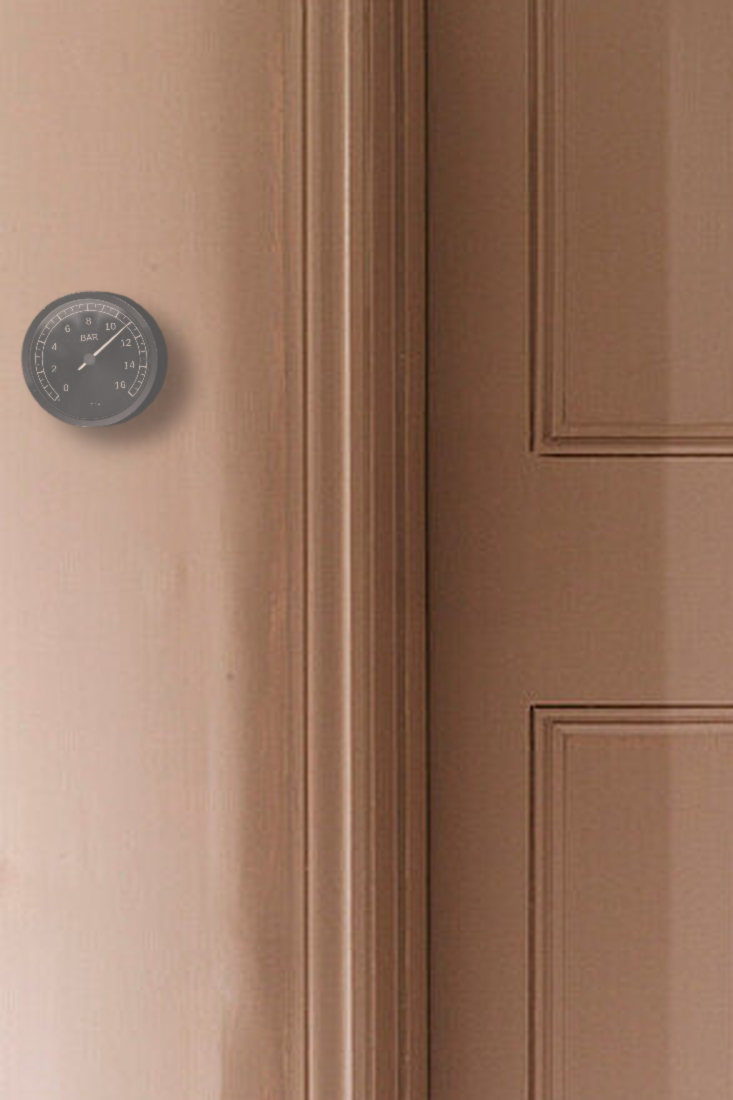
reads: **11** bar
